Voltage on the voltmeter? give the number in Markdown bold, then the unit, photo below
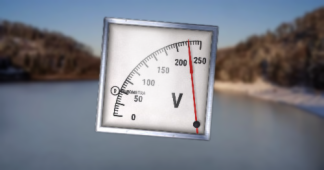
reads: **225** V
